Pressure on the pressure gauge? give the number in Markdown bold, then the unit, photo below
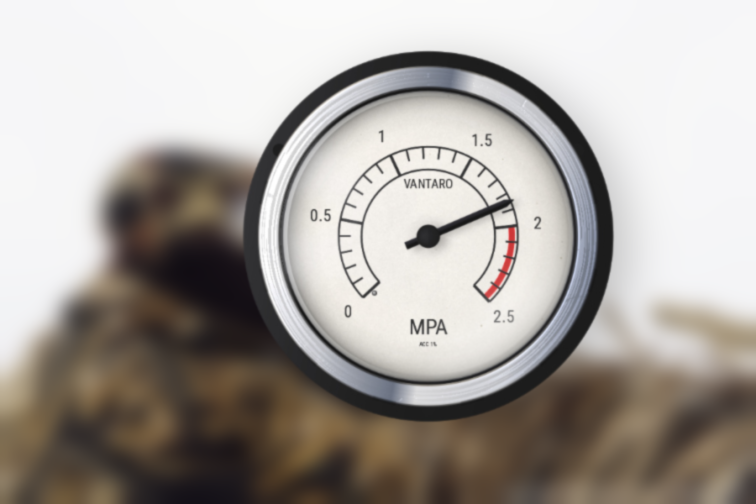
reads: **1.85** MPa
